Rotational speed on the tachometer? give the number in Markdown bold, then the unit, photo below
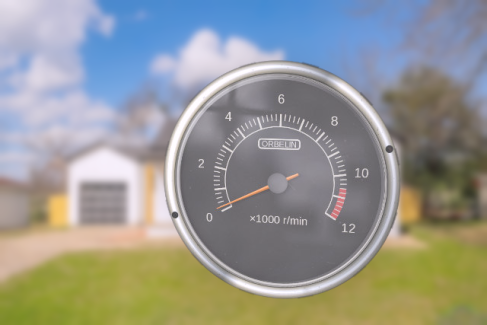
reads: **200** rpm
